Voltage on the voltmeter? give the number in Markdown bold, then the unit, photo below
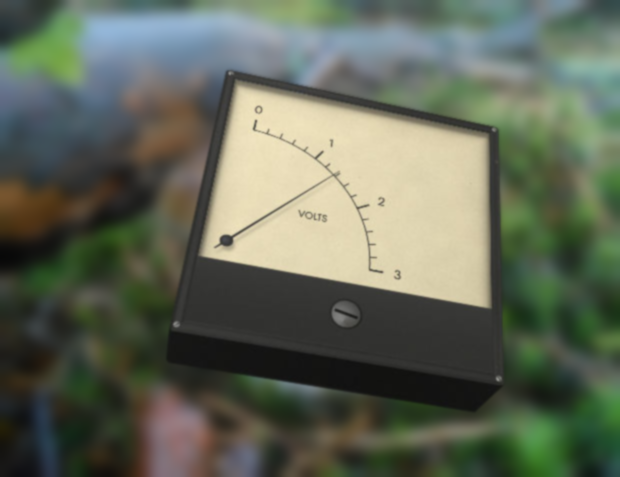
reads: **1.4** V
